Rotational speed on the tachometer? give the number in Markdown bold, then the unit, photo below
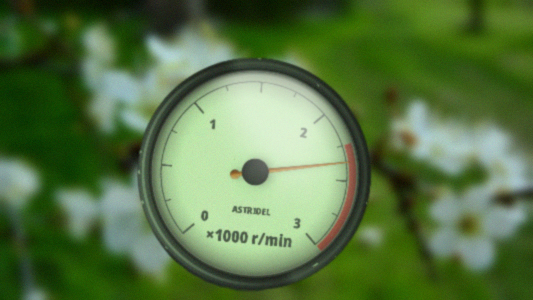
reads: **2375** rpm
